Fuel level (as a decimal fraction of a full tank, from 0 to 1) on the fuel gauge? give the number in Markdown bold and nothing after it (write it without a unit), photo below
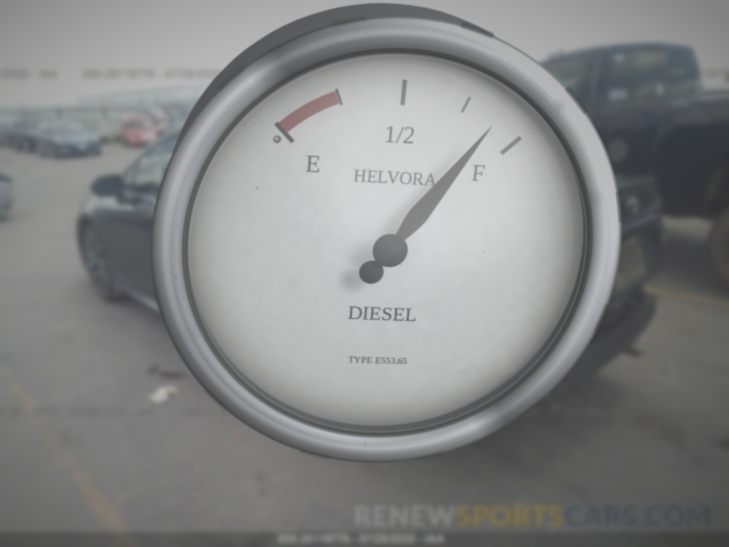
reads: **0.875**
